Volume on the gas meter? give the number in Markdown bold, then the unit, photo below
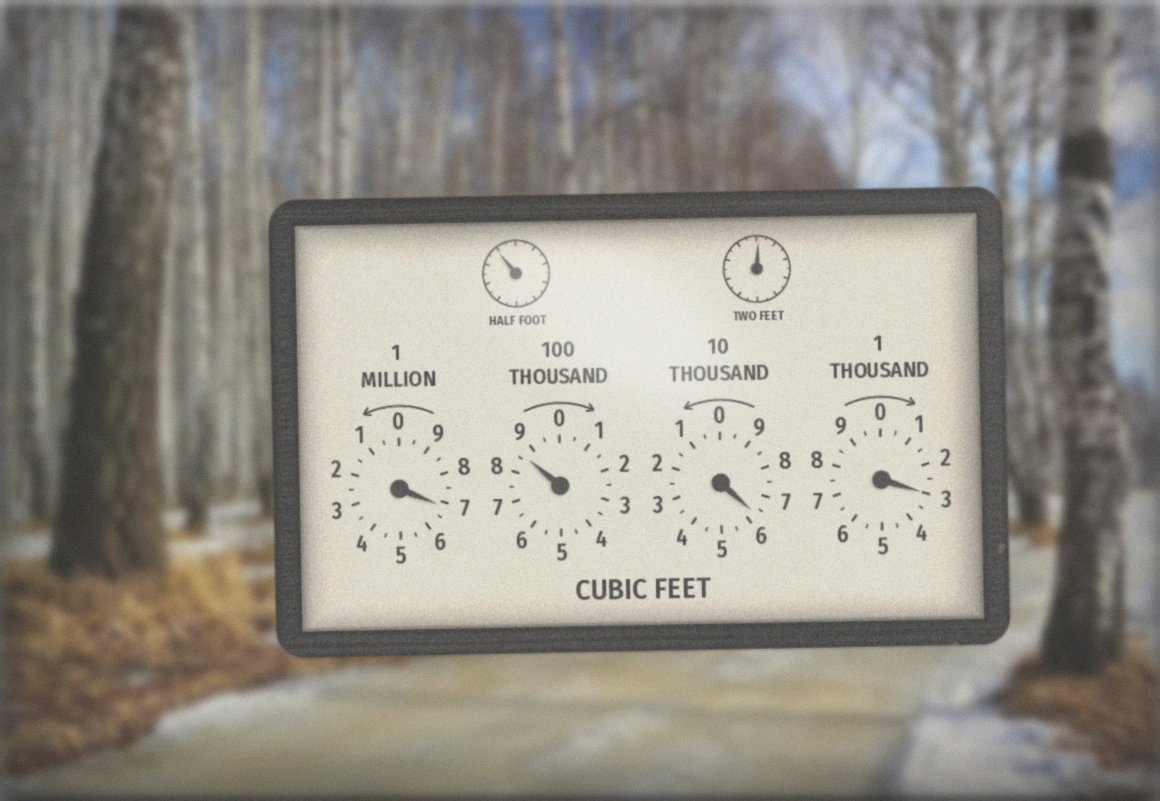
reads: **686300** ft³
